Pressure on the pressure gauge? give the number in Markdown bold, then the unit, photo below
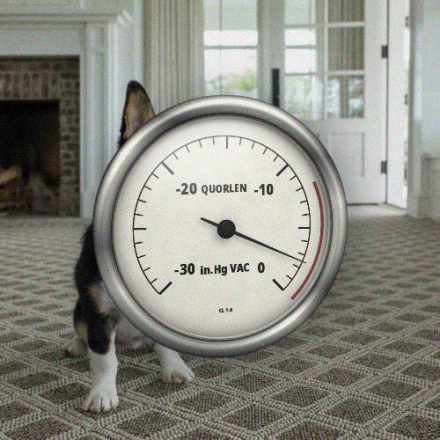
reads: **-2.5** inHg
